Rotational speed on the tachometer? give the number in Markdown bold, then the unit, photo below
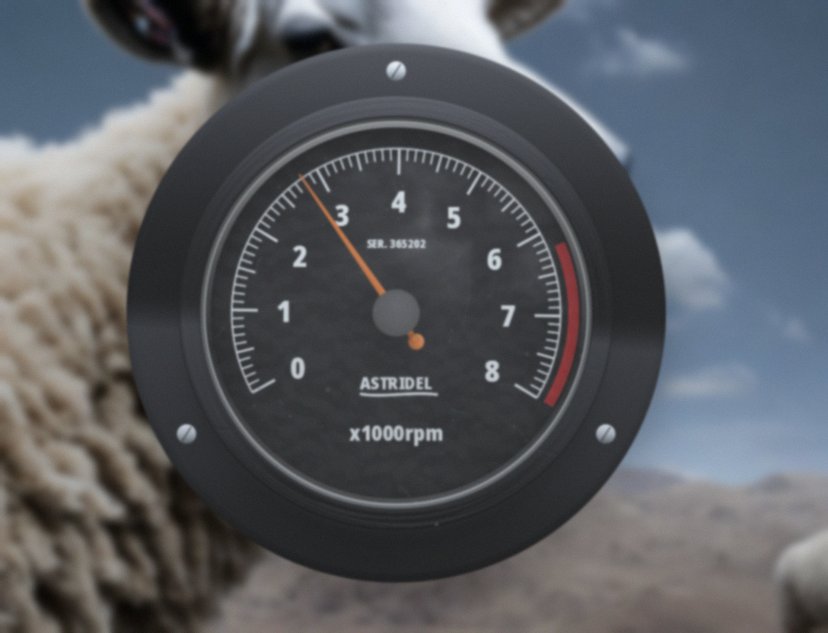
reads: **2800** rpm
